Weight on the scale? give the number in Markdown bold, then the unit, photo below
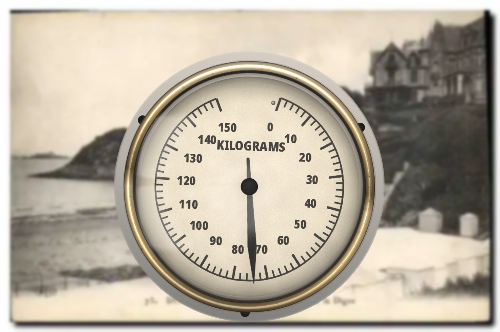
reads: **74** kg
